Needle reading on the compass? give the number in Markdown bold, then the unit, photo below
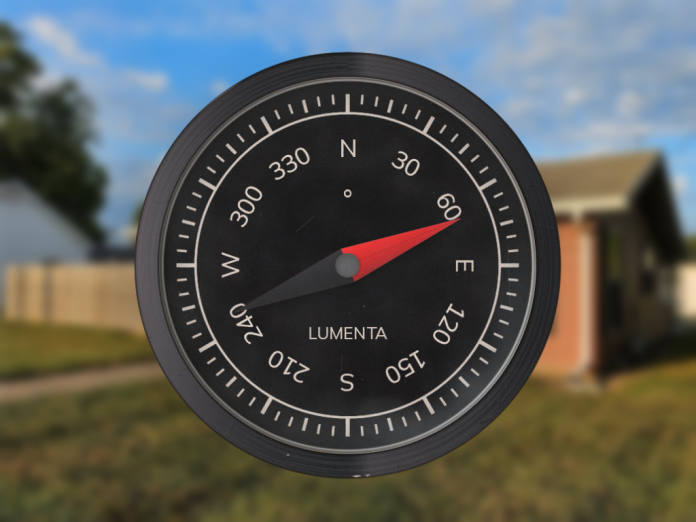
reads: **67.5** °
